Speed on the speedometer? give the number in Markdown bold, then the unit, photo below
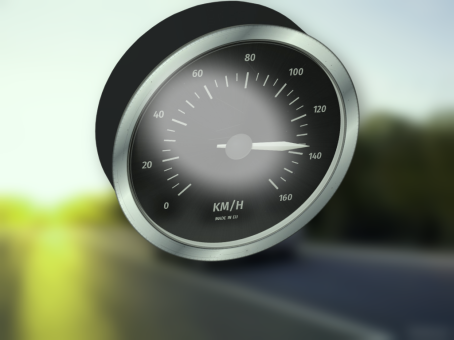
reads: **135** km/h
